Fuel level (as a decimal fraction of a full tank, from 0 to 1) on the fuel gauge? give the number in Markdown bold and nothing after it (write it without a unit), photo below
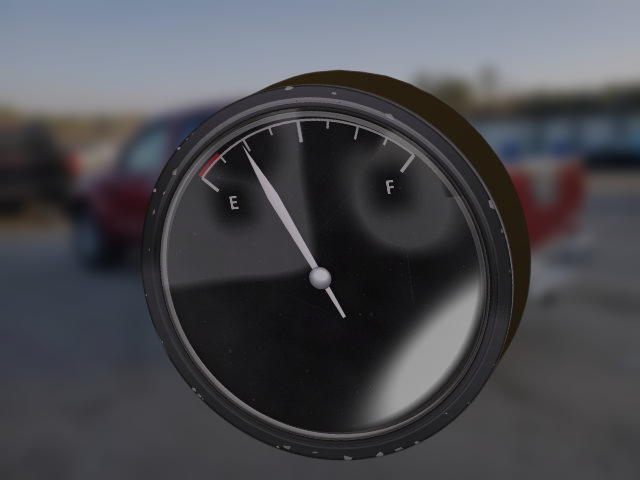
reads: **0.25**
